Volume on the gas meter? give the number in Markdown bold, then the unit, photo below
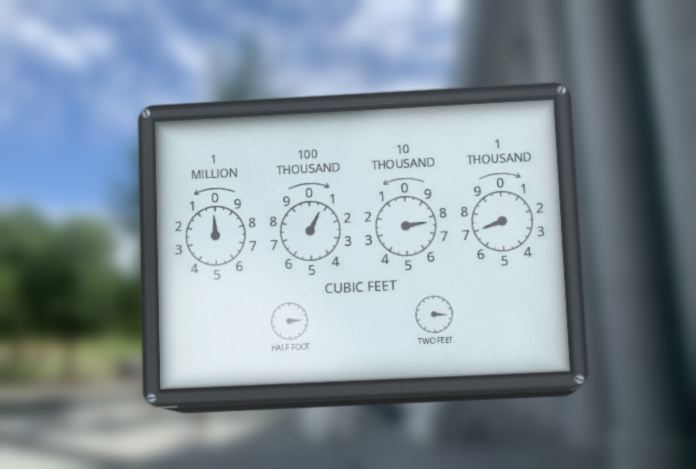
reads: **7700** ft³
